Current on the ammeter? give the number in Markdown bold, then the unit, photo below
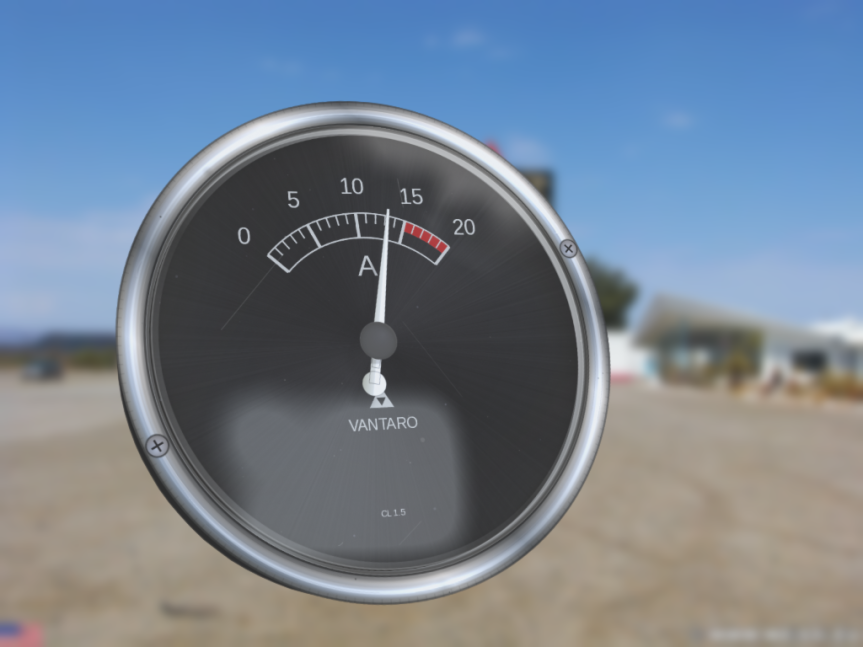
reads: **13** A
